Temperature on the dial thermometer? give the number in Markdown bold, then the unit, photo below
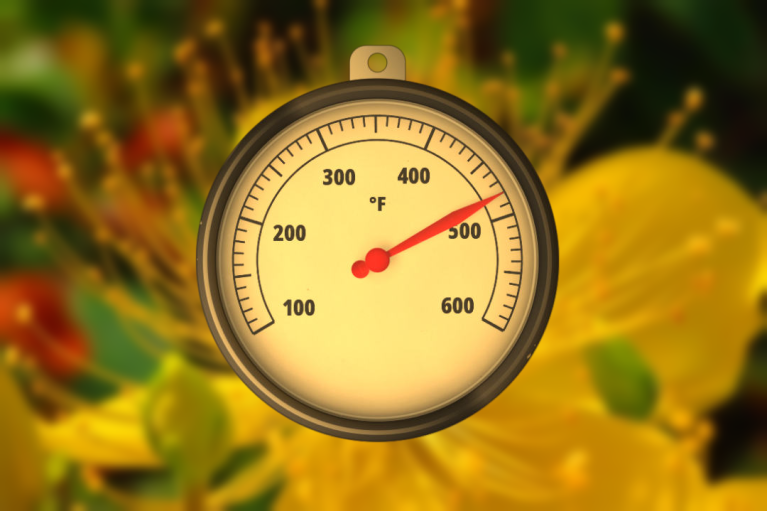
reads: **480** °F
